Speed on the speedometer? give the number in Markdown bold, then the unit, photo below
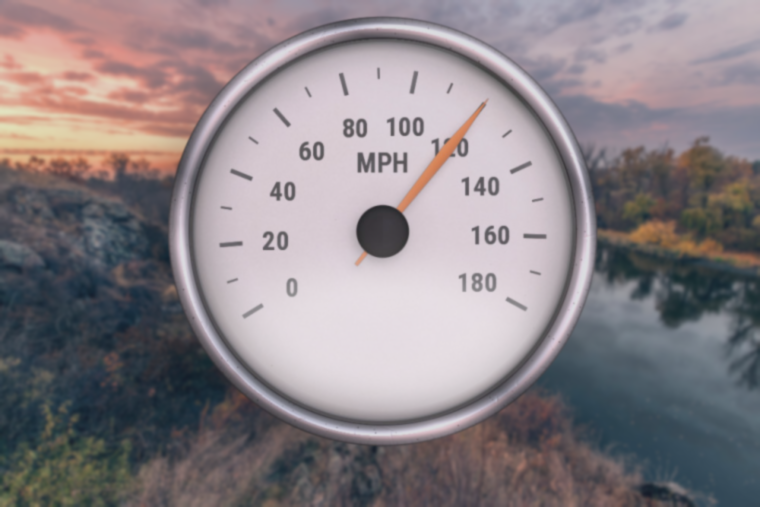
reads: **120** mph
